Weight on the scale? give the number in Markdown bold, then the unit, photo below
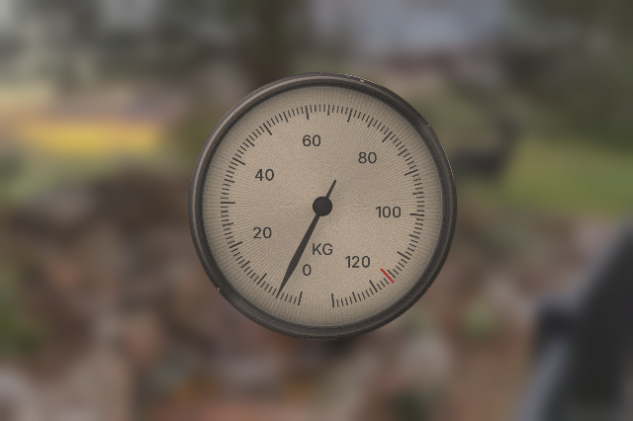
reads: **5** kg
